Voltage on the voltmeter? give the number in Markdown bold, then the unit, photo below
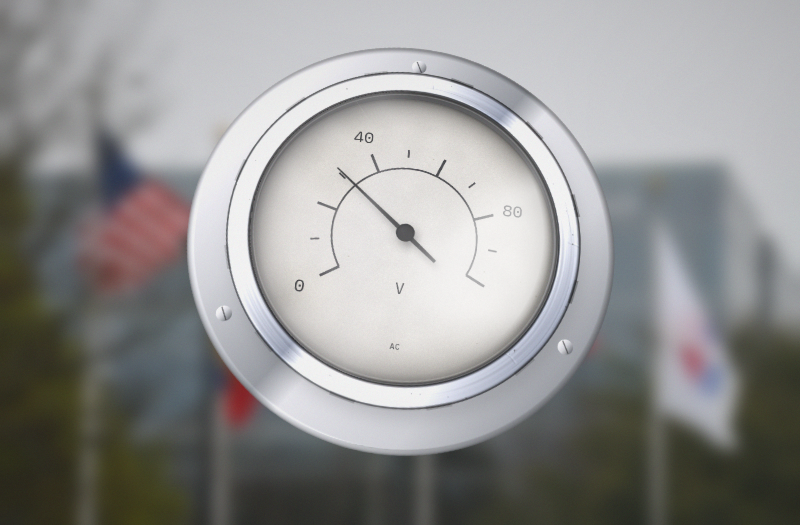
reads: **30** V
